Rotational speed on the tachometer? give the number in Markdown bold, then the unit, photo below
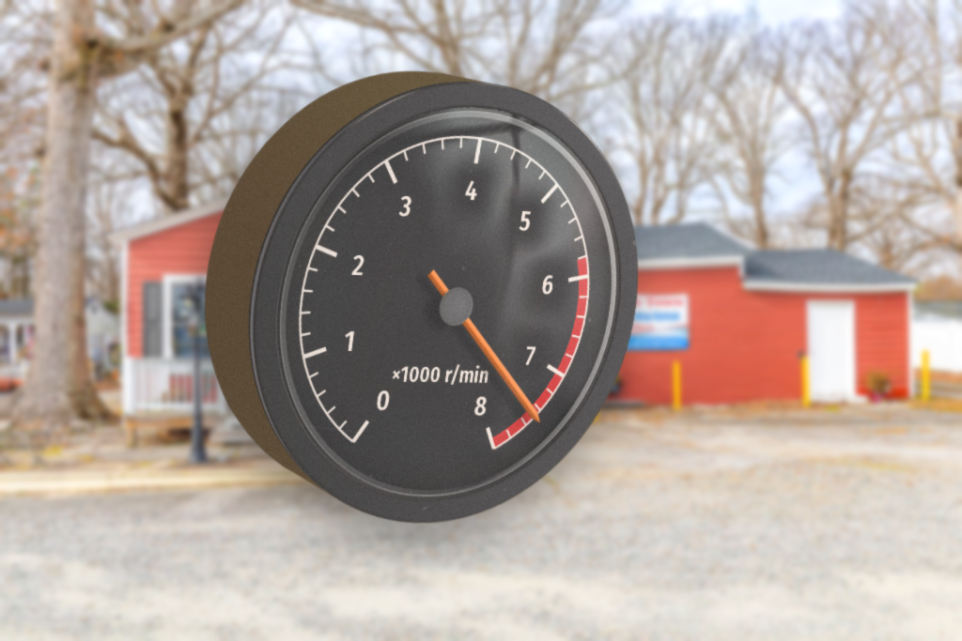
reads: **7500** rpm
